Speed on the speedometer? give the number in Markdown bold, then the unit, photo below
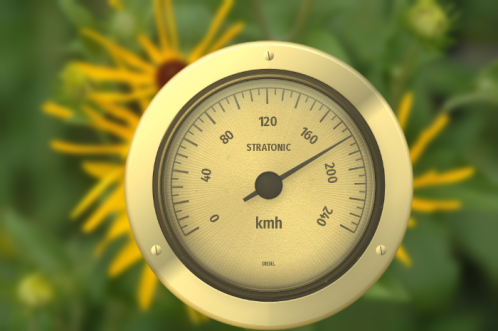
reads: **180** km/h
